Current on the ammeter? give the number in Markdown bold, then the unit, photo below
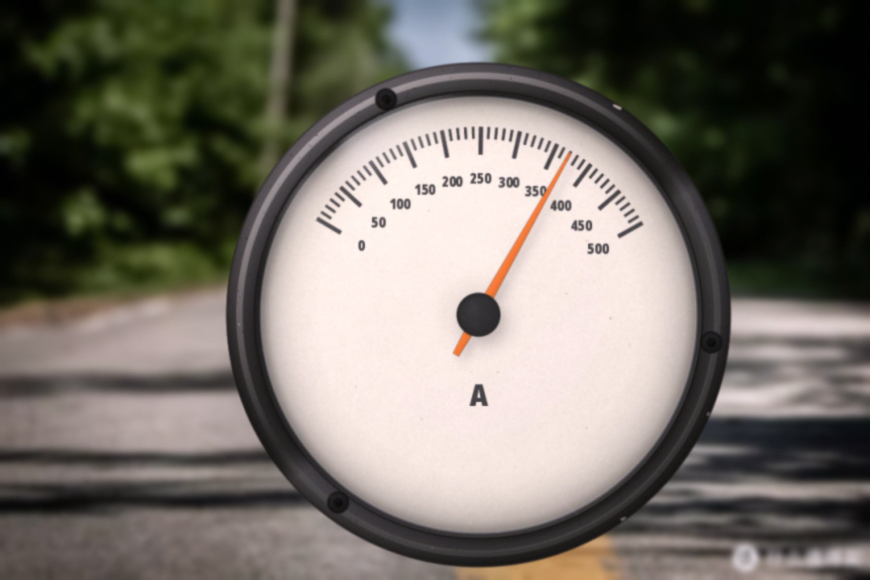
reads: **370** A
